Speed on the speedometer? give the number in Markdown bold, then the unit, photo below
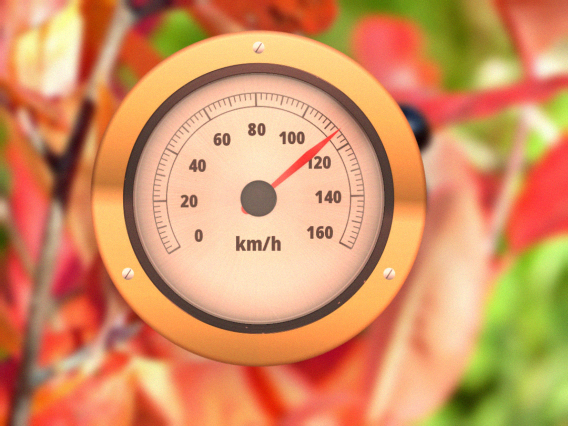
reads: **114** km/h
